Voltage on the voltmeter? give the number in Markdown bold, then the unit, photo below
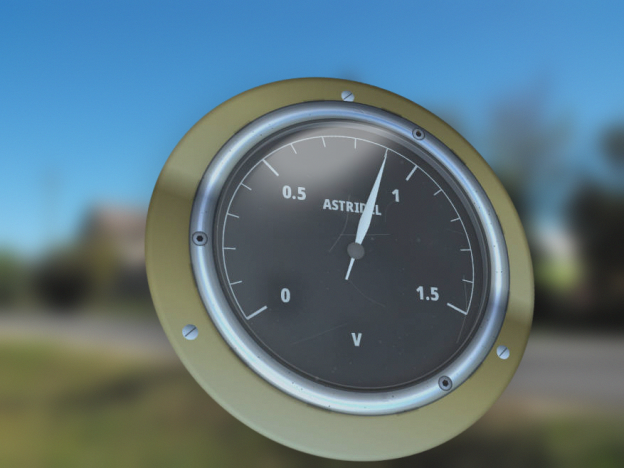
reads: **0.9** V
